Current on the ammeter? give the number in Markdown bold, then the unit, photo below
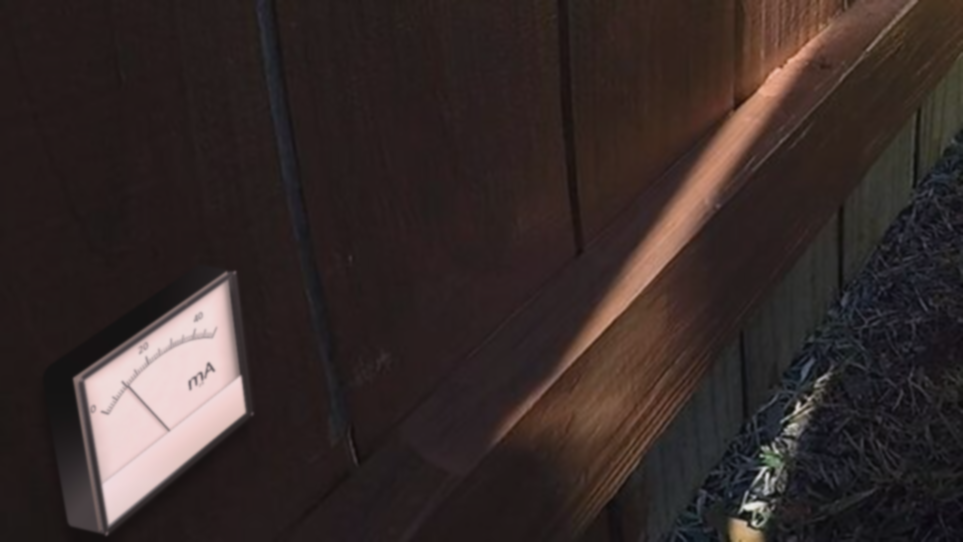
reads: **10** mA
